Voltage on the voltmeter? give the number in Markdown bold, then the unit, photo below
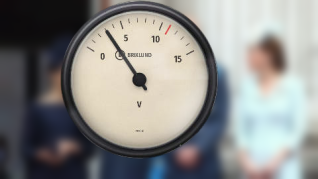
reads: **3** V
